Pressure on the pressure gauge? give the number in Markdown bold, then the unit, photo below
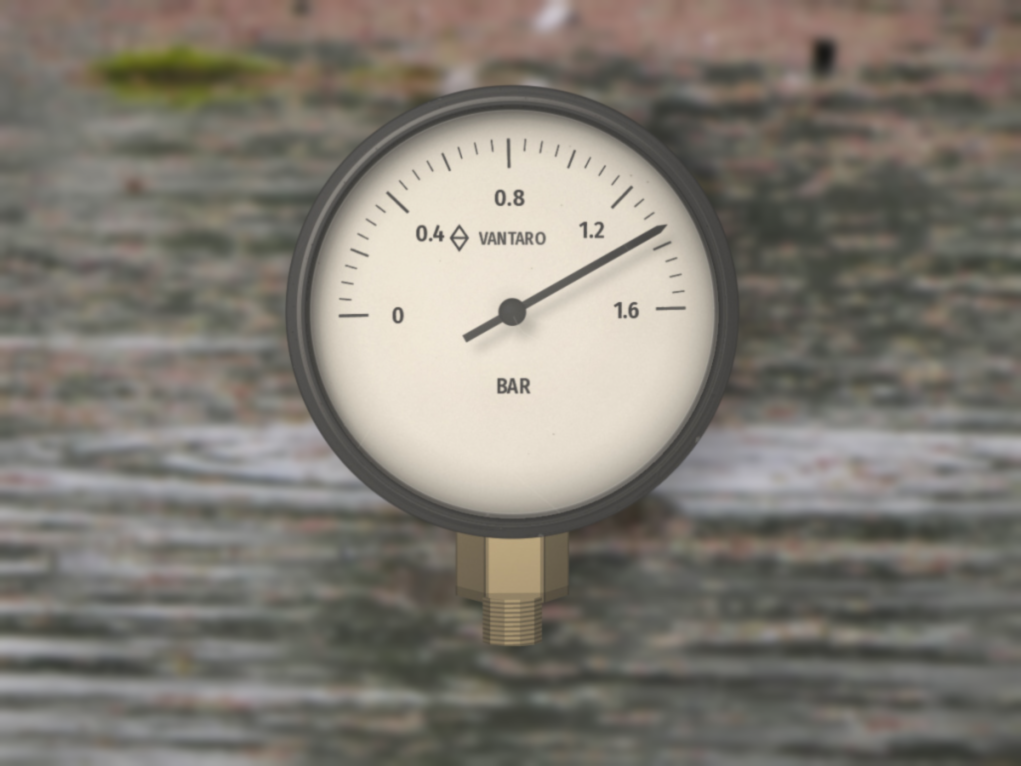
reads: **1.35** bar
